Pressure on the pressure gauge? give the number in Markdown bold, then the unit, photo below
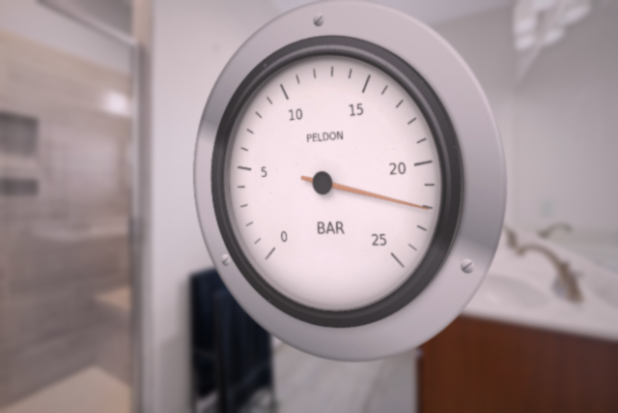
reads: **22** bar
